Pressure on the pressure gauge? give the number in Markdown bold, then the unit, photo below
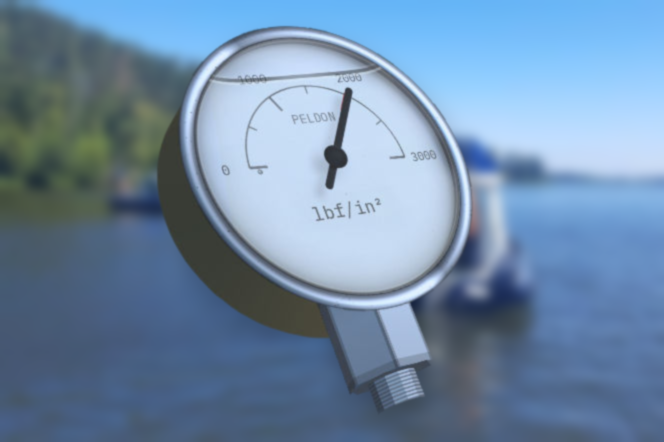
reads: **2000** psi
